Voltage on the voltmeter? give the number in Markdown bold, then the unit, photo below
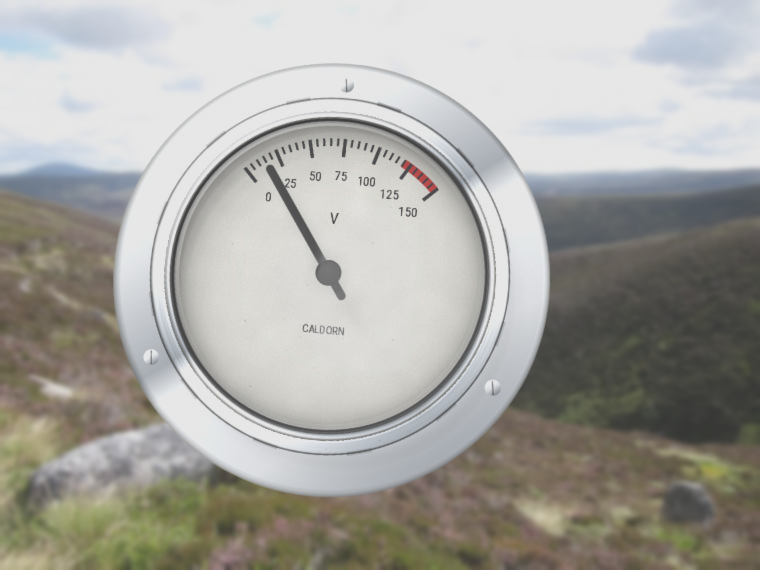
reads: **15** V
